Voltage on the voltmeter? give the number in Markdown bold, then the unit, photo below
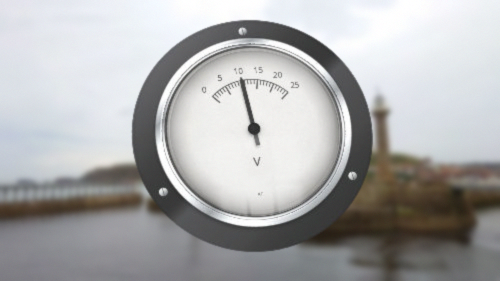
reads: **10** V
